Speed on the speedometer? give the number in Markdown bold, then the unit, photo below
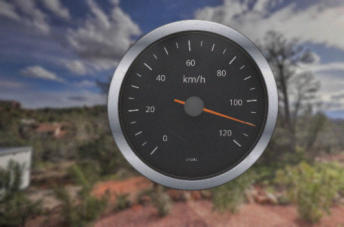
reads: **110** km/h
